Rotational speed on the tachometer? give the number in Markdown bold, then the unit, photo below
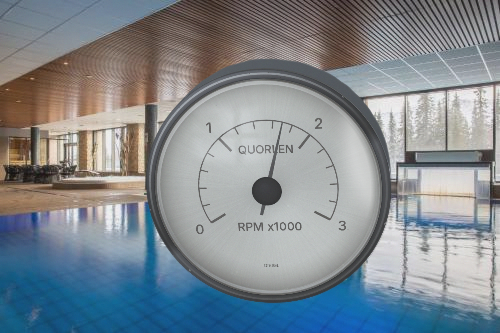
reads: **1700** rpm
